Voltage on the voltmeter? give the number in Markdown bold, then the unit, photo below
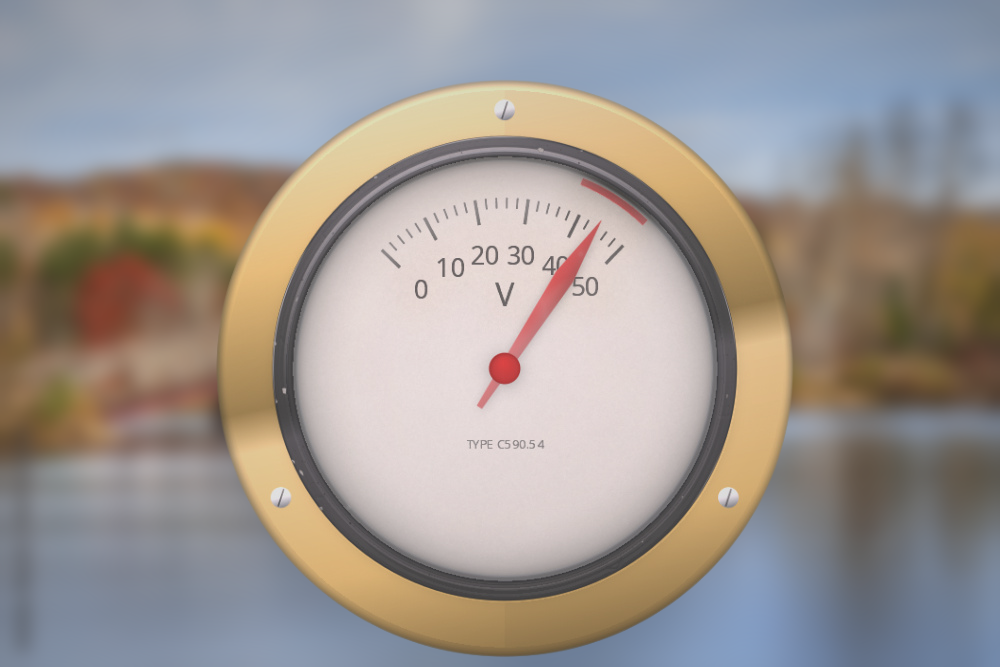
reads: **44** V
